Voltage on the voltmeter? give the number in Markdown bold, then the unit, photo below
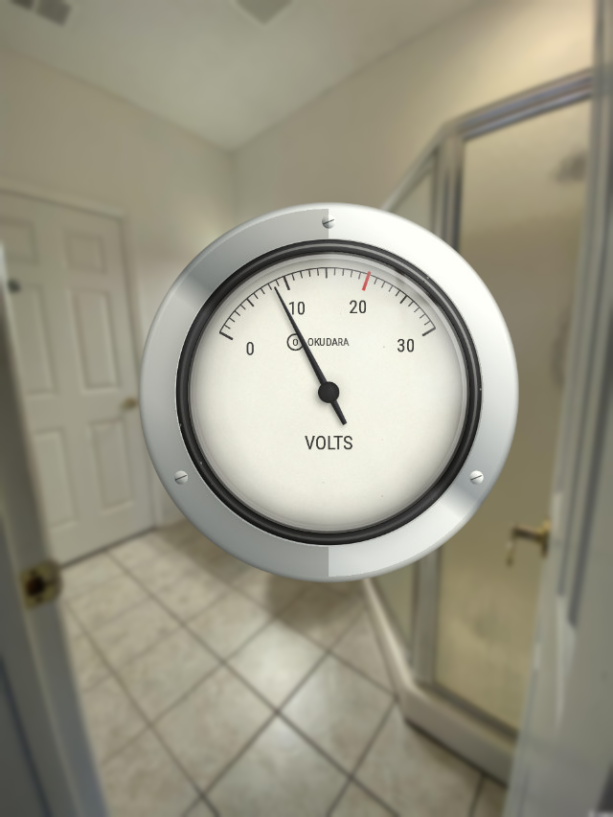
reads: **8.5** V
